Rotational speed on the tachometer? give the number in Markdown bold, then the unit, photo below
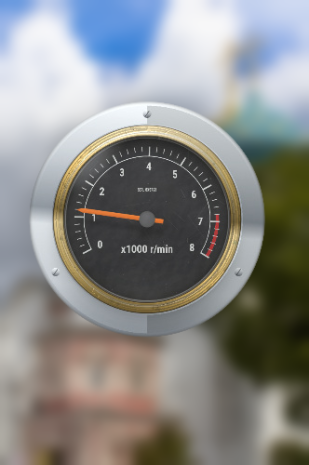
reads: **1200** rpm
